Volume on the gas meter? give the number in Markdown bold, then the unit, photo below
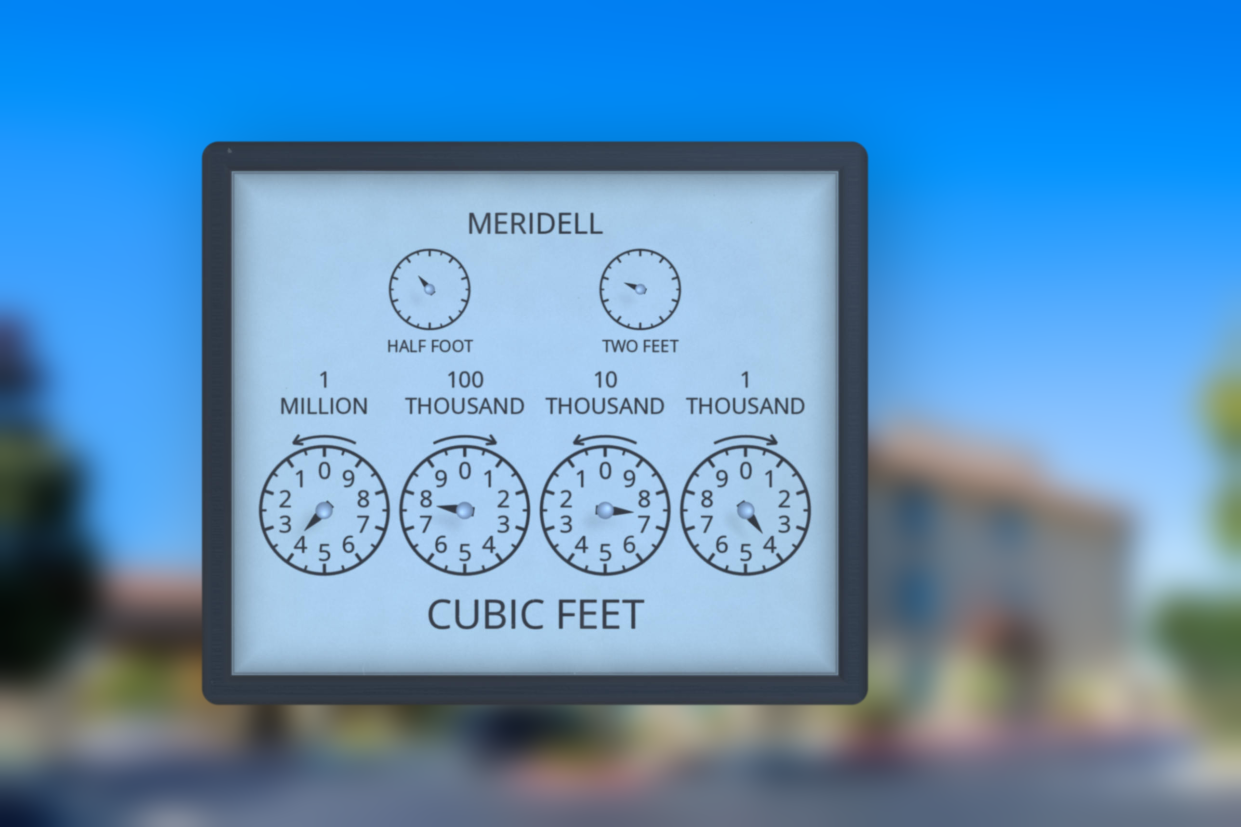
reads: **377400** ft³
